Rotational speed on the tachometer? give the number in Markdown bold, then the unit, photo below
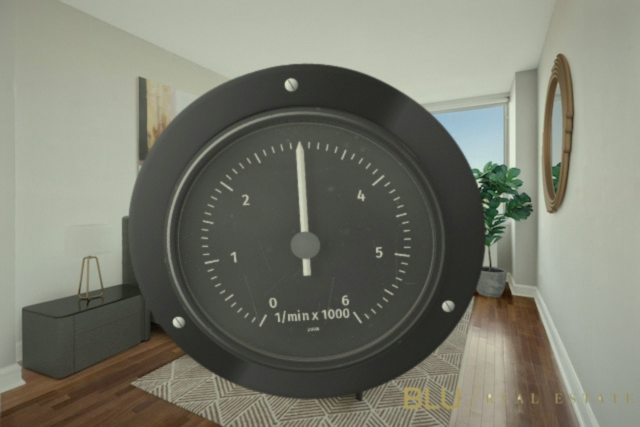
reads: **3000** rpm
